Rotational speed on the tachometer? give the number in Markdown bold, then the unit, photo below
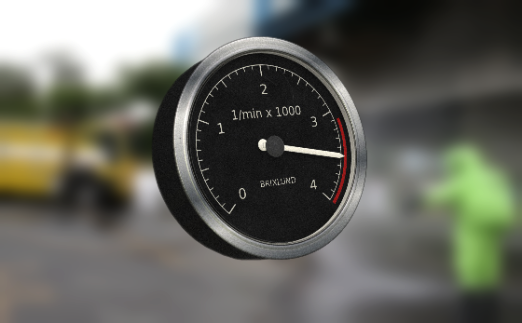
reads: **3500** rpm
